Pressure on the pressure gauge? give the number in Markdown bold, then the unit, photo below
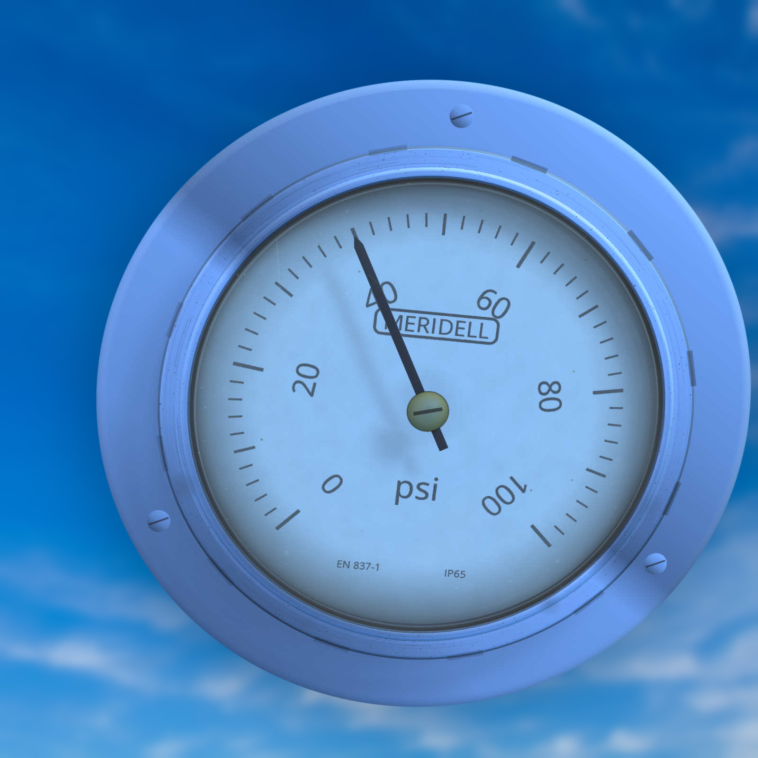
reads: **40** psi
